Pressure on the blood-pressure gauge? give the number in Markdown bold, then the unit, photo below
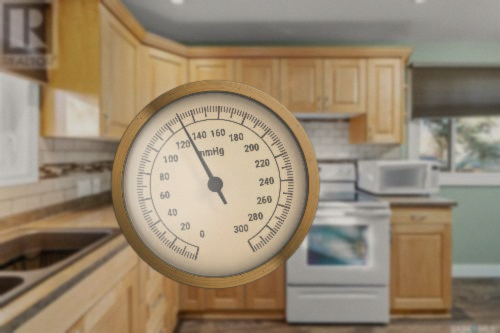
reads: **130** mmHg
